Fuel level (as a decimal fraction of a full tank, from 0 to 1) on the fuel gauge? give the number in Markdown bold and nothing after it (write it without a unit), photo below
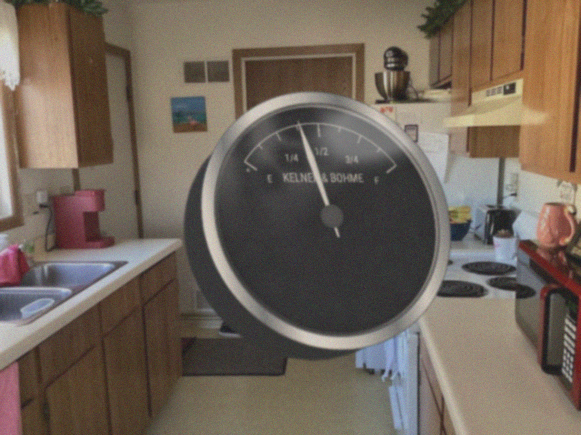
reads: **0.375**
